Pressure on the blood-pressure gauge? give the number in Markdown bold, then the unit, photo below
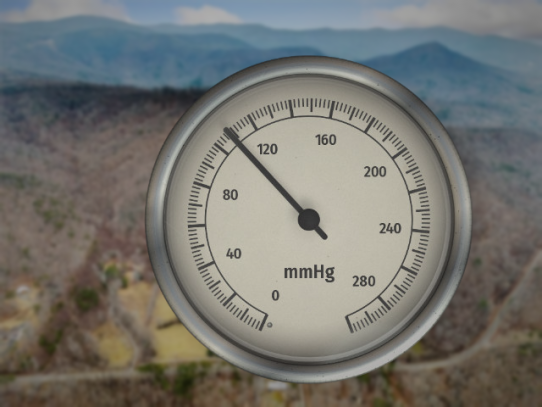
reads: **108** mmHg
